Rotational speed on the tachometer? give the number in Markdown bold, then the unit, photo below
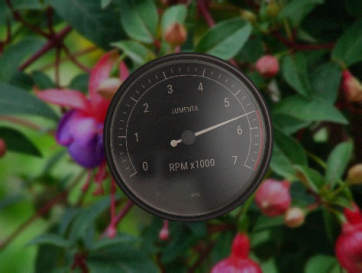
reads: **5600** rpm
